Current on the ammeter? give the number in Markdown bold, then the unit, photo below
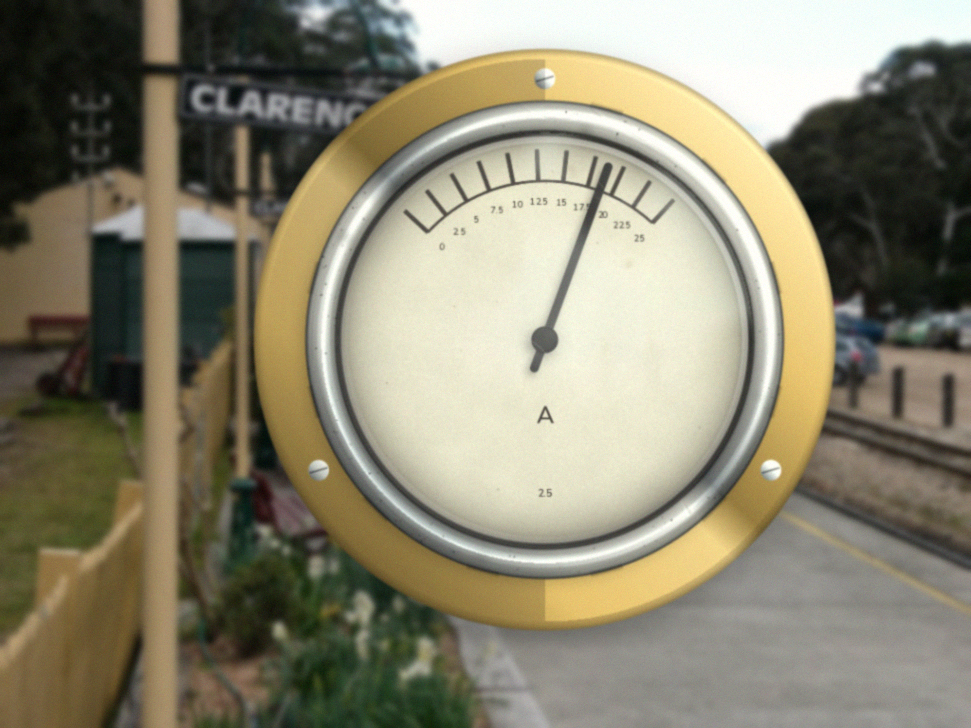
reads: **18.75** A
